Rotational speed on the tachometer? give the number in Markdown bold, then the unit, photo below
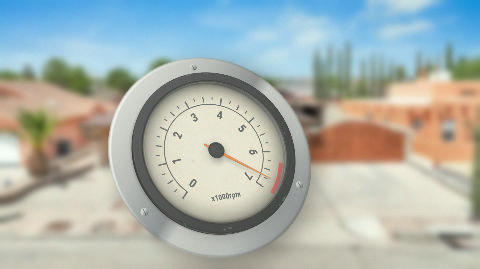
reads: **6750** rpm
